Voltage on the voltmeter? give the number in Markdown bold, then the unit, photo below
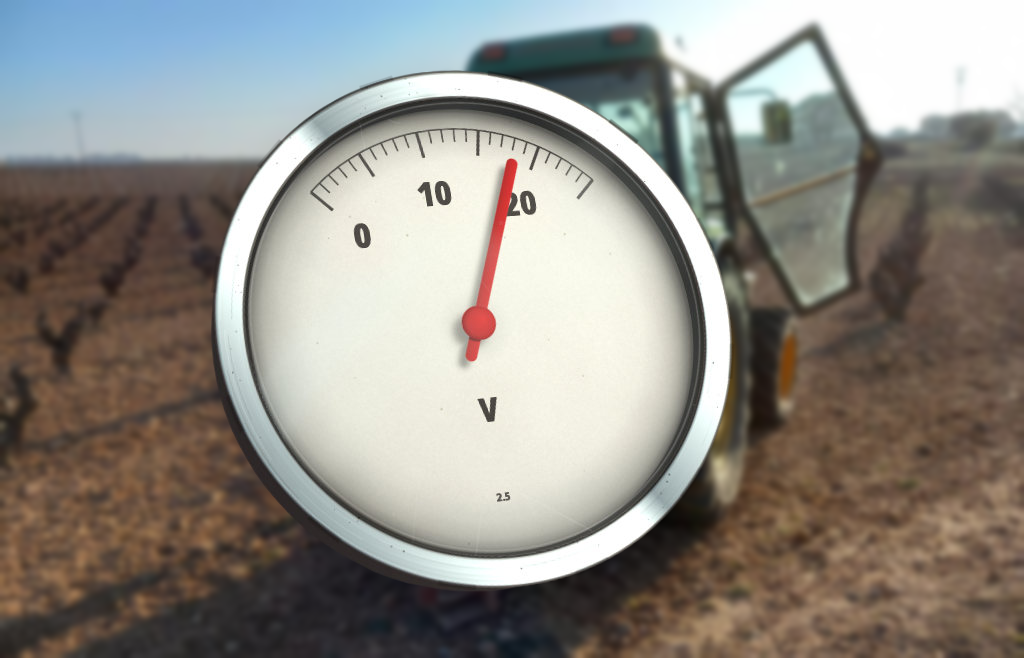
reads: **18** V
